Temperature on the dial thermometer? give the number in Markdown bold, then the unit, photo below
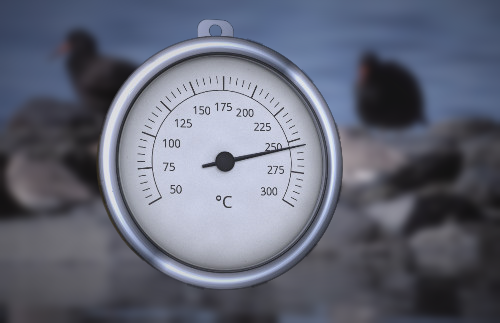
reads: **255** °C
